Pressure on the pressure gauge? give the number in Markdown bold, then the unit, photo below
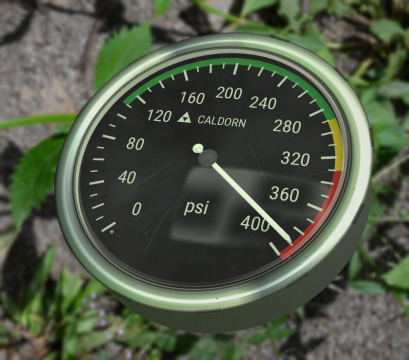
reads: **390** psi
